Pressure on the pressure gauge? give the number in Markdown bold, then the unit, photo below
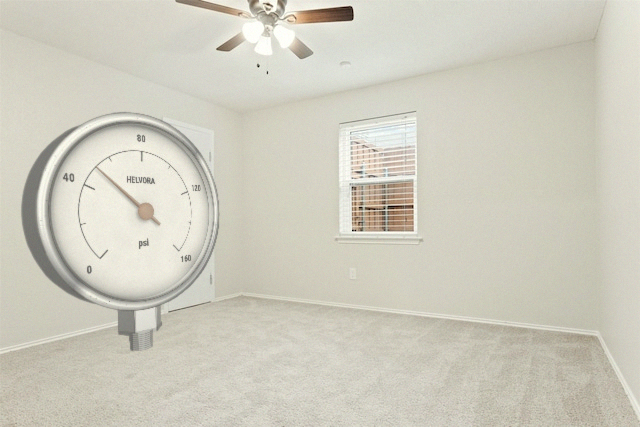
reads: **50** psi
